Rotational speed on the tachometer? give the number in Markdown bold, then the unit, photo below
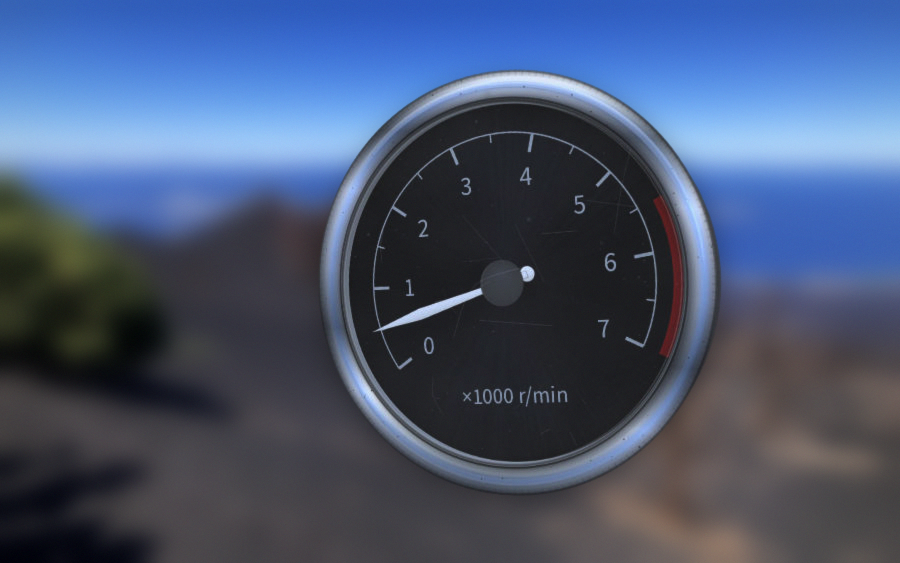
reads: **500** rpm
